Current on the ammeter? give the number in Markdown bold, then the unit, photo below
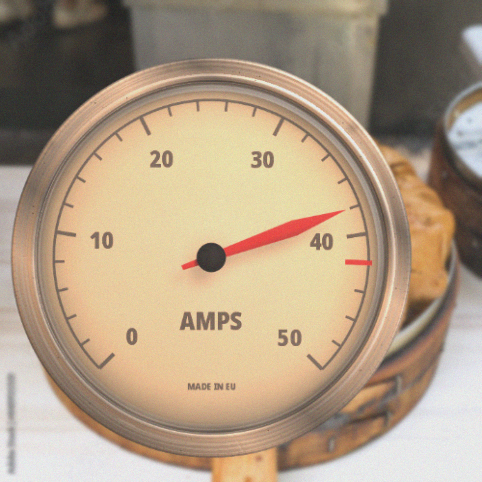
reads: **38** A
